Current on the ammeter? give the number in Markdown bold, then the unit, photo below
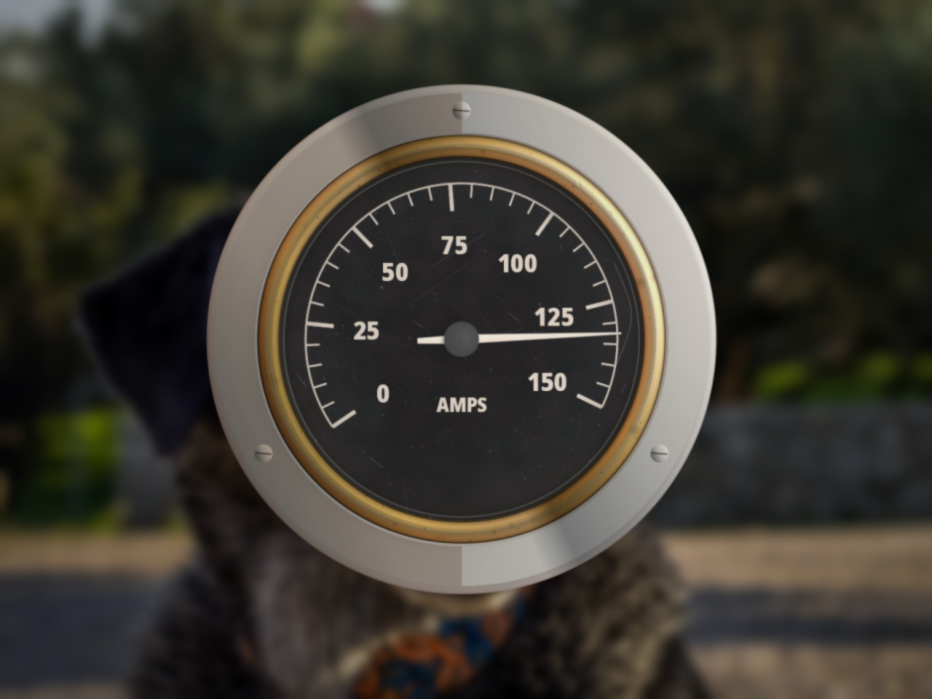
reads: **132.5** A
